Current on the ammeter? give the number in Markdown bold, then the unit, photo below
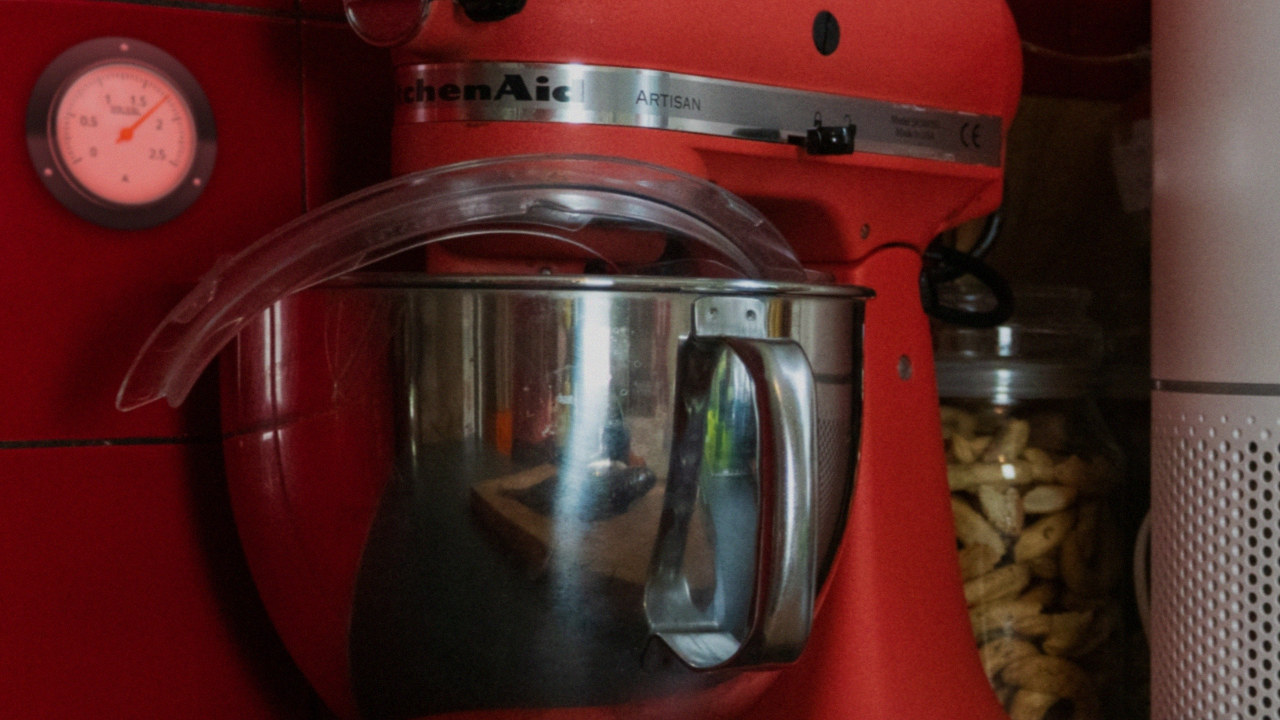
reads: **1.75** A
